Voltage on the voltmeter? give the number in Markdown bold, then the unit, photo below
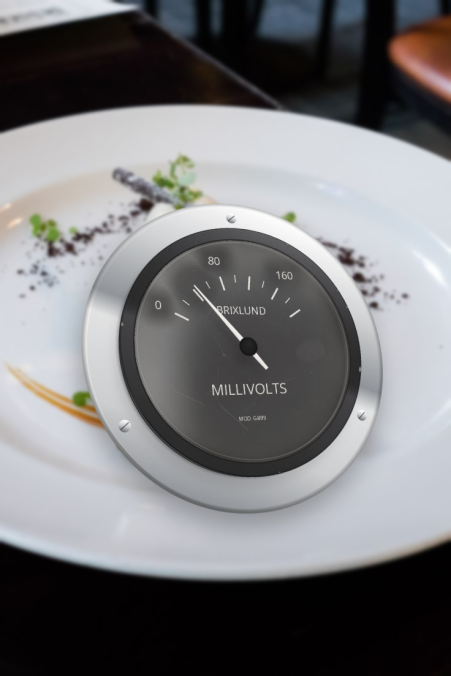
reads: **40** mV
